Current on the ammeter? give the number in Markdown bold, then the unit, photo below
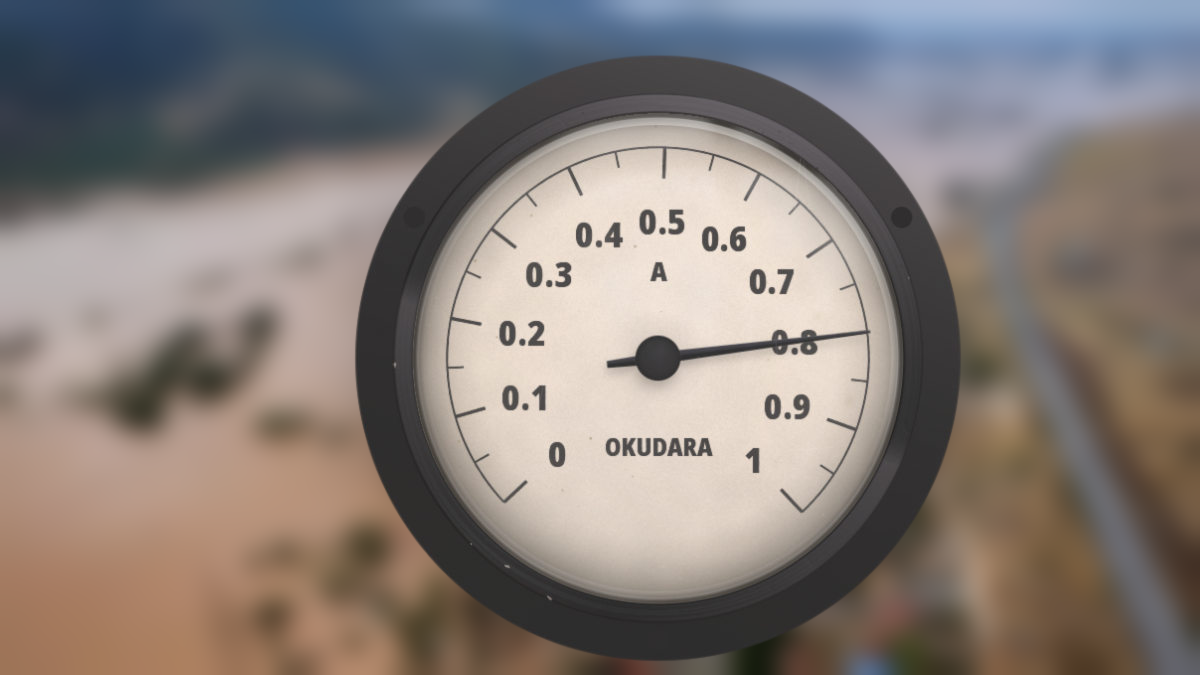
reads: **0.8** A
